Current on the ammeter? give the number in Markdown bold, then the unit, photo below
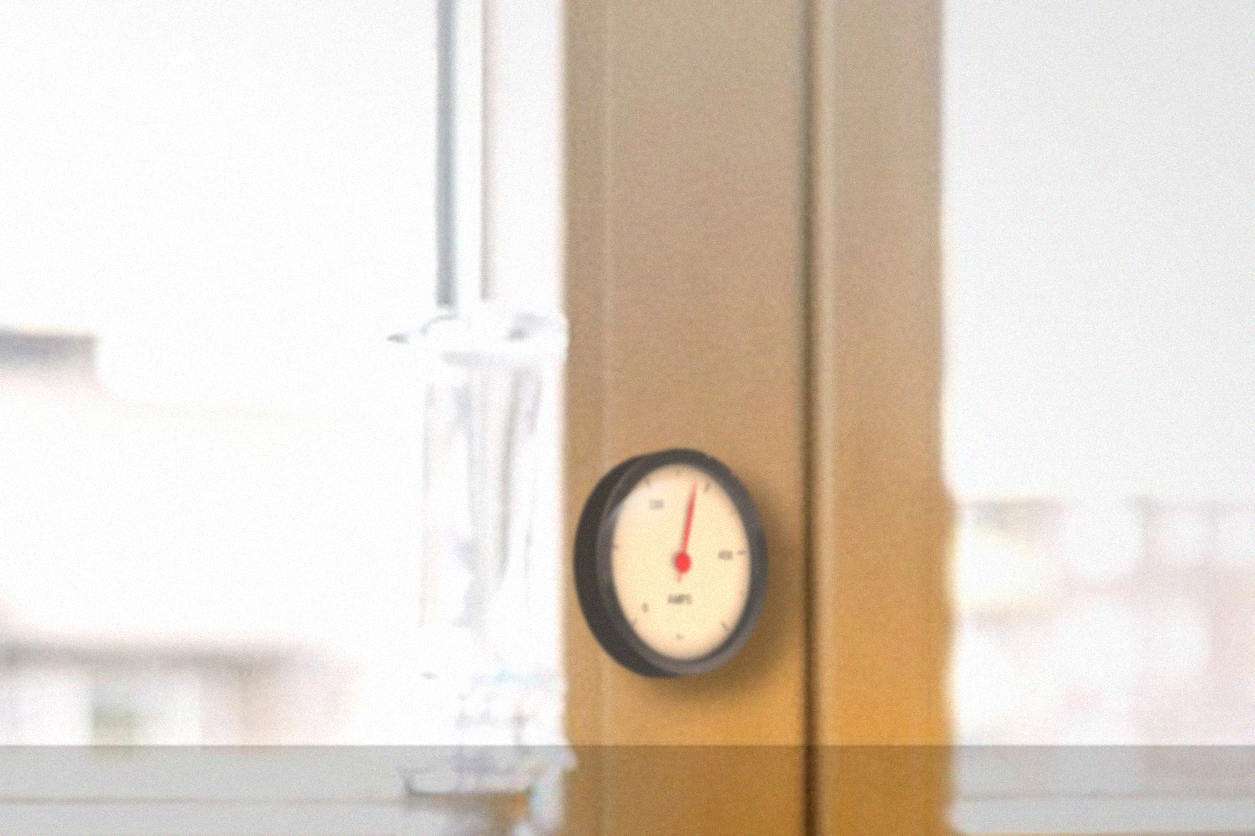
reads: **275** A
